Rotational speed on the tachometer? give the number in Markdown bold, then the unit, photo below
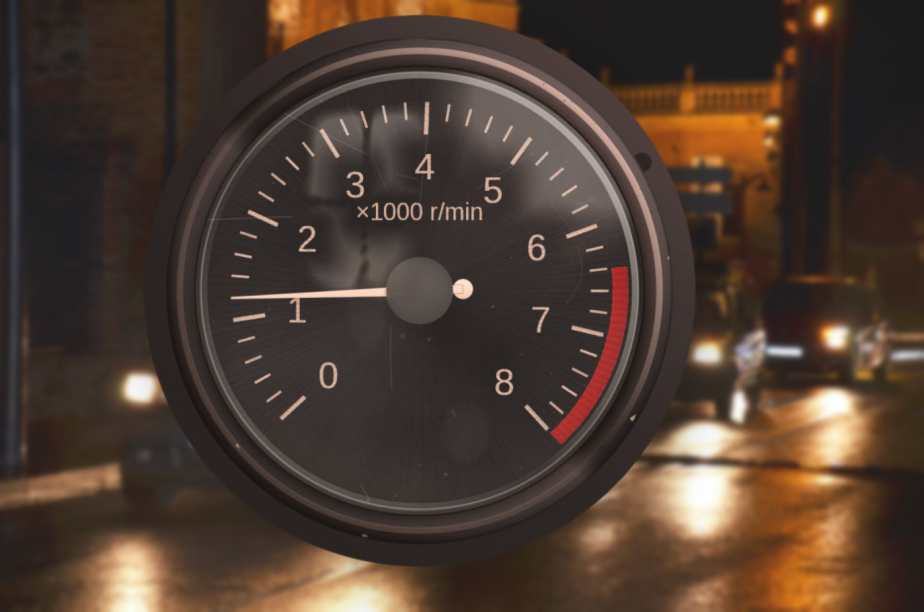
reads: **1200** rpm
